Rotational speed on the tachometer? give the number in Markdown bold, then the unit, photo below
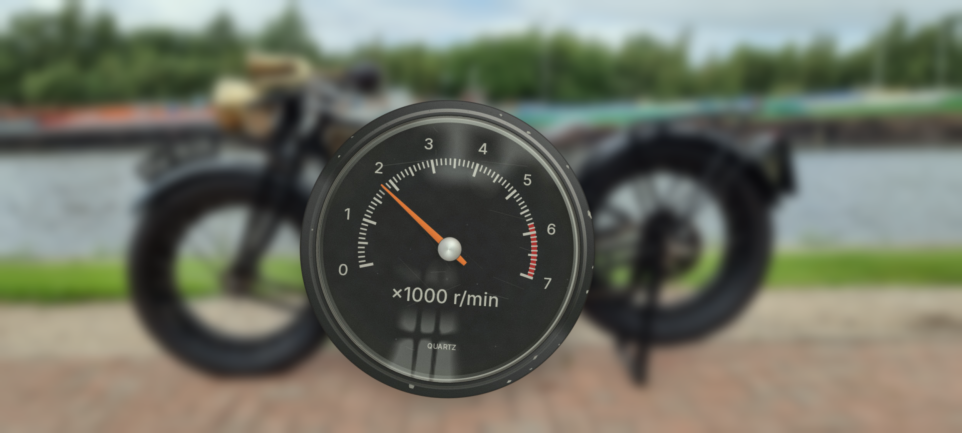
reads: **1800** rpm
